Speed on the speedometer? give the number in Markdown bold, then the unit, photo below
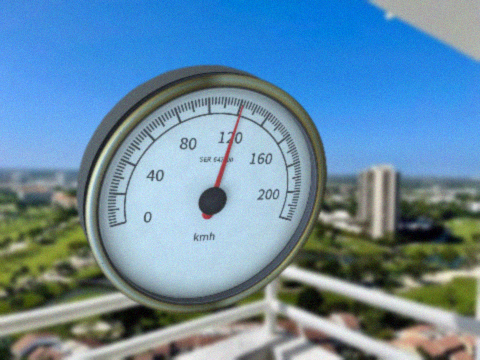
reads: **120** km/h
